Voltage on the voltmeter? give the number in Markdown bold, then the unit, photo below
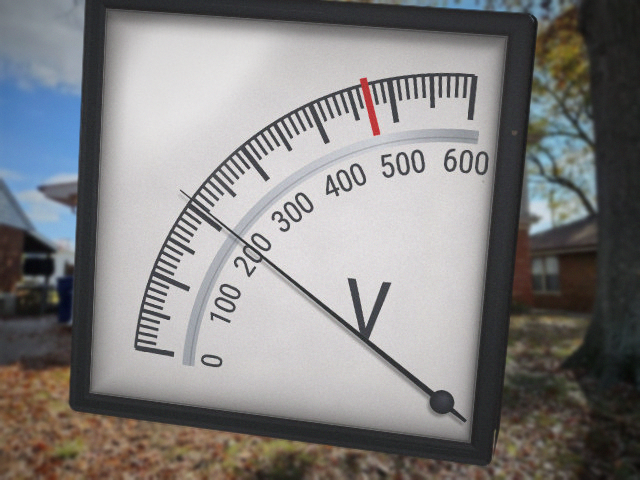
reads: **210** V
